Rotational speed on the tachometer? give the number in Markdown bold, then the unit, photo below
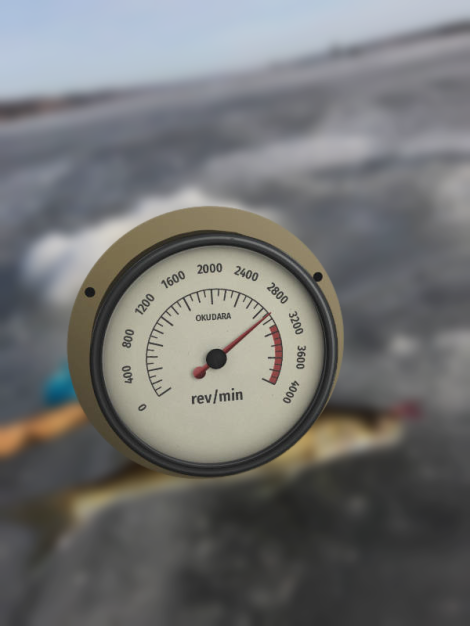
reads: **2900** rpm
